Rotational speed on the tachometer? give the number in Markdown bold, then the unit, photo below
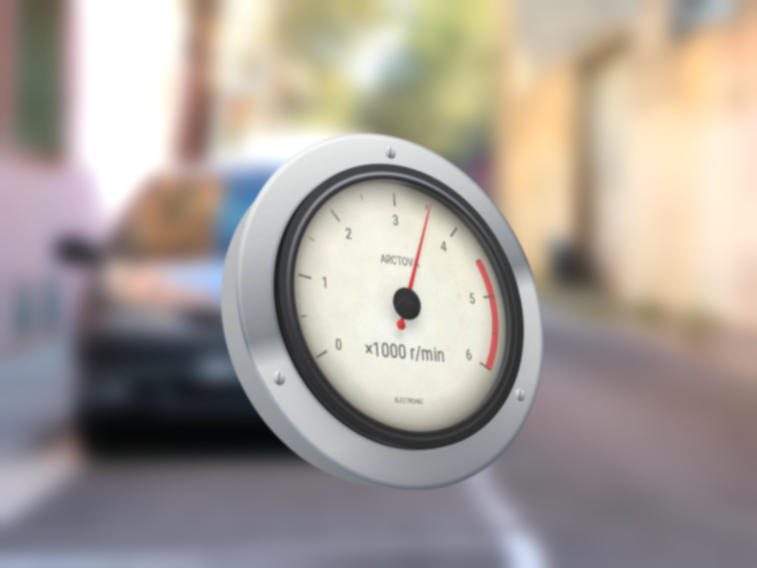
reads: **3500** rpm
